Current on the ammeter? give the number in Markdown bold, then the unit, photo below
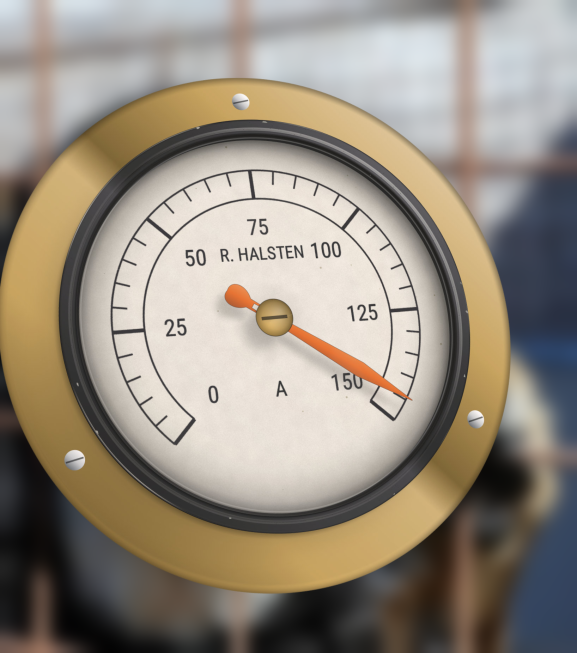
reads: **145** A
